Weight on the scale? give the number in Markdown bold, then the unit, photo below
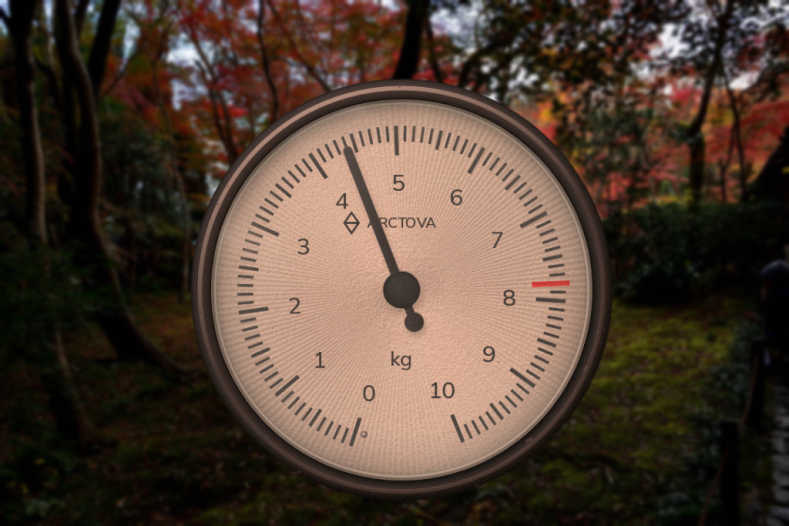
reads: **4.4** kg
